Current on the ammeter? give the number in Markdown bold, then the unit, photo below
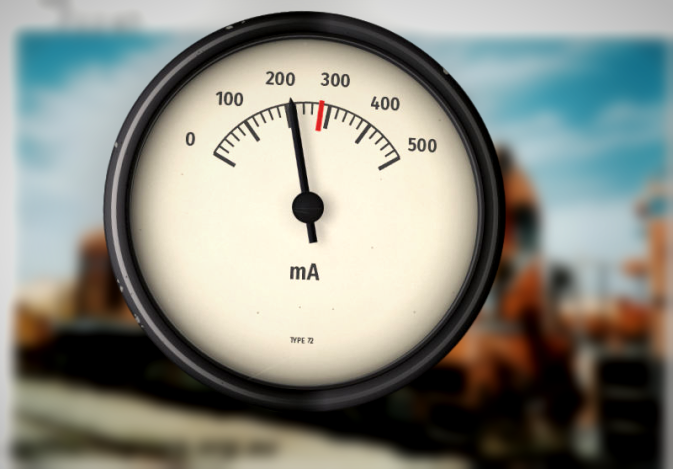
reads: **210** mA
